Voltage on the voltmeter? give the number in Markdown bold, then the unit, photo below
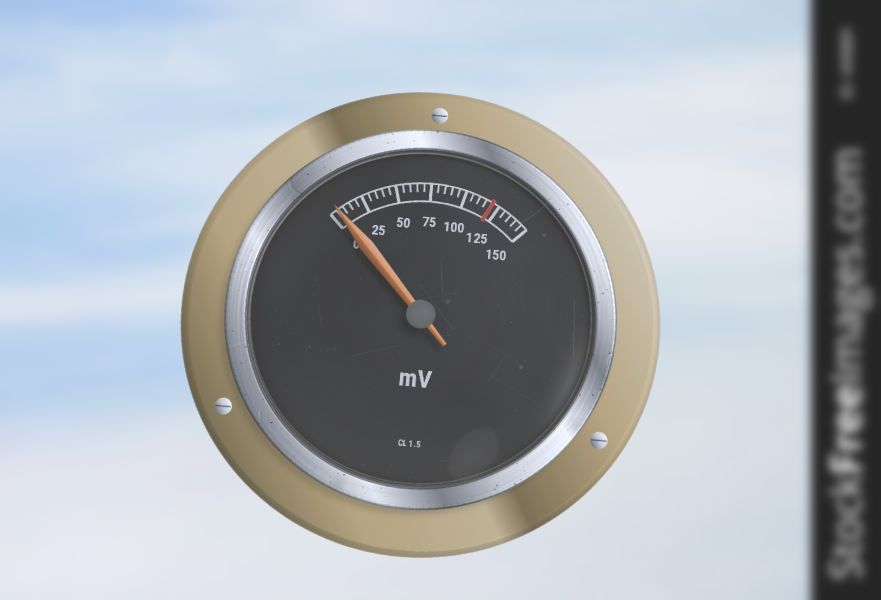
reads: **5** mV
